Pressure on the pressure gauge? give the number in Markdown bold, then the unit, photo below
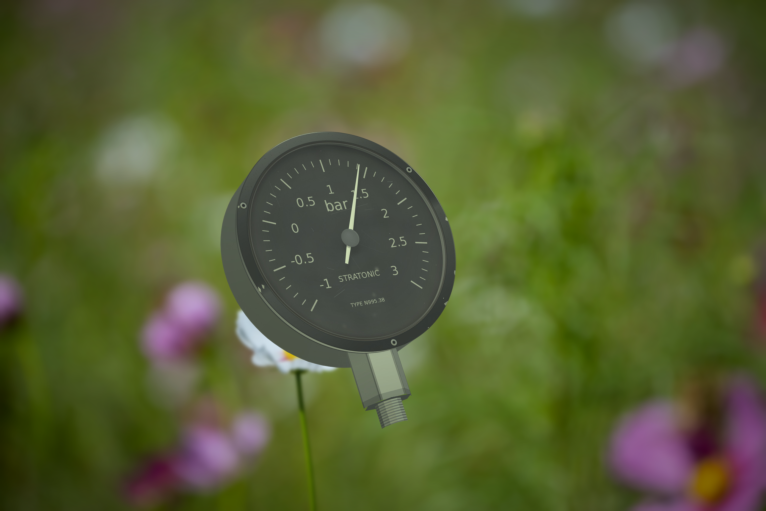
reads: **1.4** bar
